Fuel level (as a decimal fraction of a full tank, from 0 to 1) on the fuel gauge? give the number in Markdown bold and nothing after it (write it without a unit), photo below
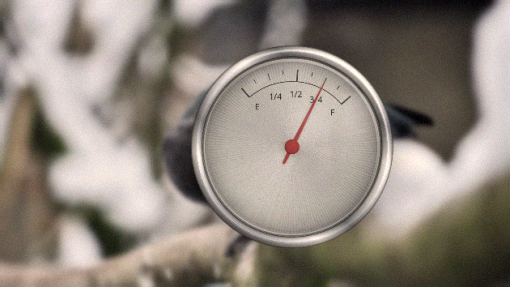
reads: **0.75**
